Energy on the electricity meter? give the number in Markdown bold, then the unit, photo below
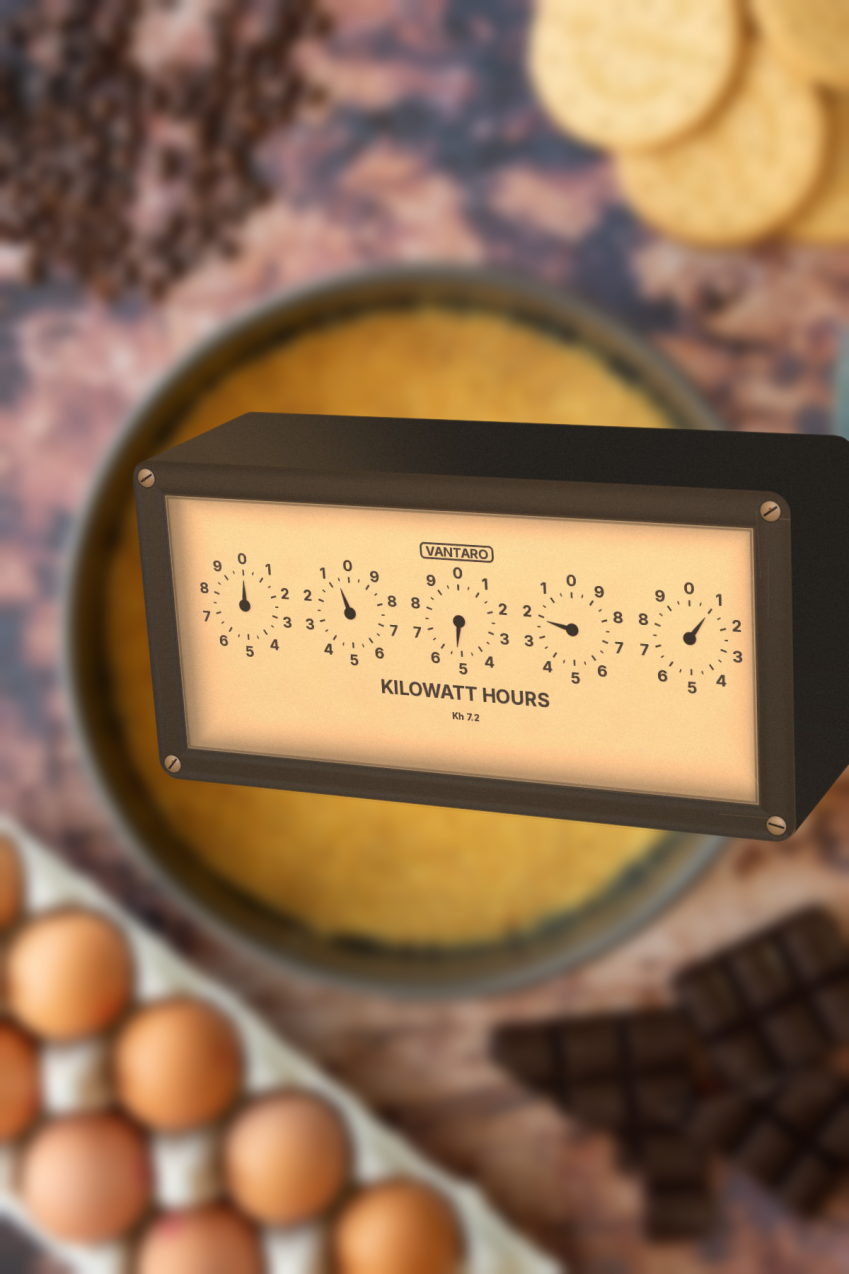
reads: **521** kWh
